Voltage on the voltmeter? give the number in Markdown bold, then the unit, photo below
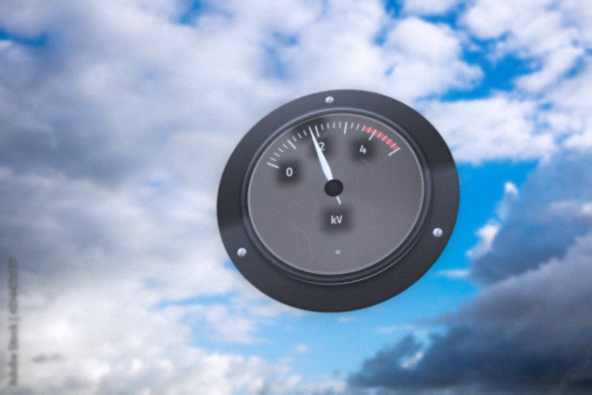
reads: **1.8** kV
